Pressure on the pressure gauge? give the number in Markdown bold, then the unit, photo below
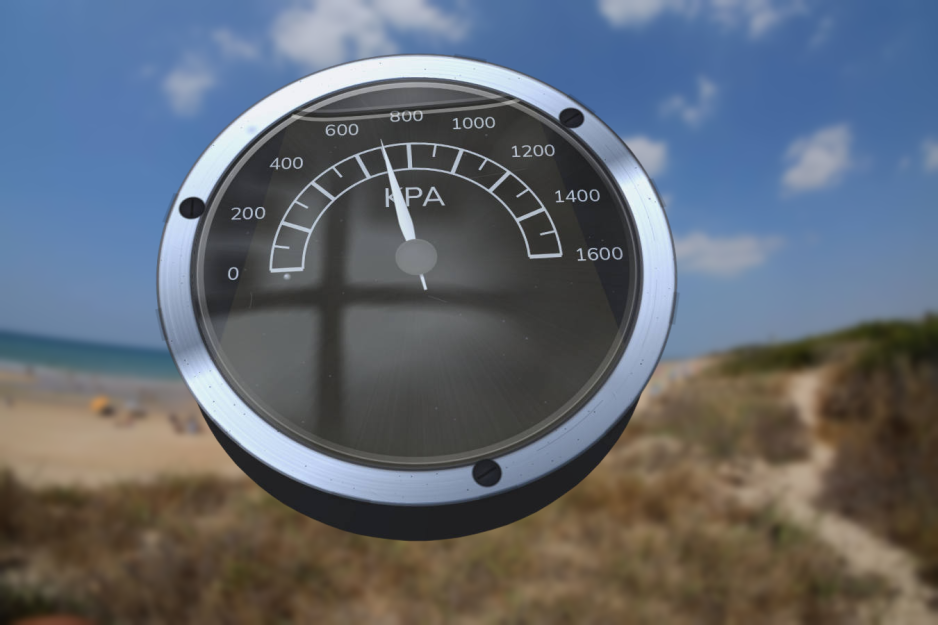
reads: **700** kPa
